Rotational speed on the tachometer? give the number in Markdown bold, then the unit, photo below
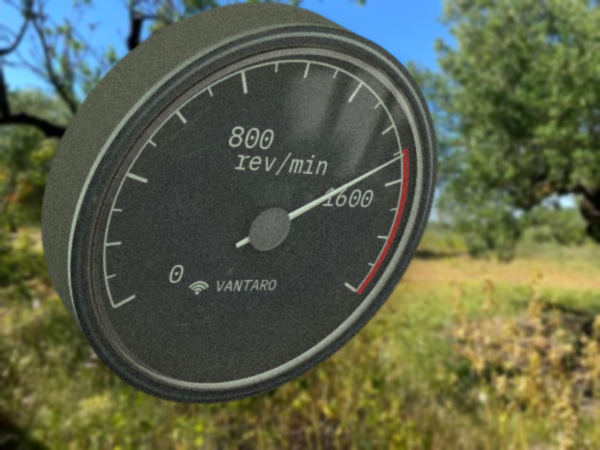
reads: **1500** rpm
